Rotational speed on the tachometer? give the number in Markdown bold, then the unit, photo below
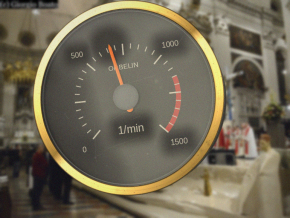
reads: **675** rpm
